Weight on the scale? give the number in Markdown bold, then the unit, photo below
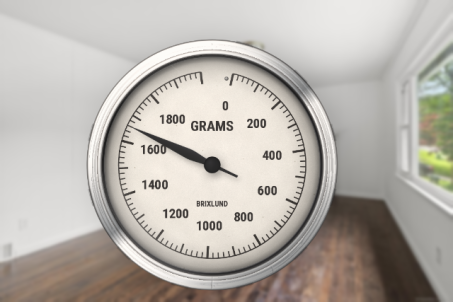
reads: **1660** g
